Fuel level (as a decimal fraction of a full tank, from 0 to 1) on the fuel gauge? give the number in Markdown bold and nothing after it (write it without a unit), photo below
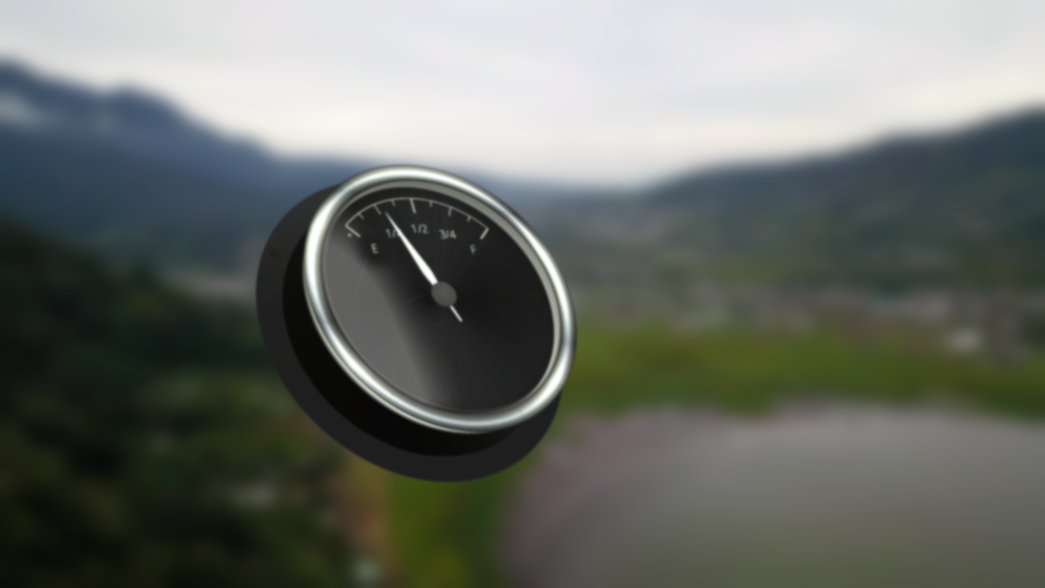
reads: **0.25**
